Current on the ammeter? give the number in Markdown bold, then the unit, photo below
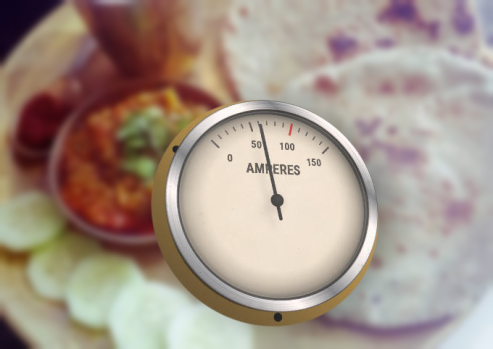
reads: **60** A
